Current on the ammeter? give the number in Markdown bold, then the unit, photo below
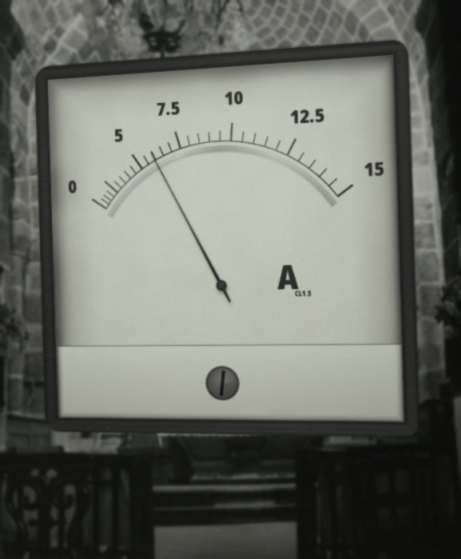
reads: **6** A
